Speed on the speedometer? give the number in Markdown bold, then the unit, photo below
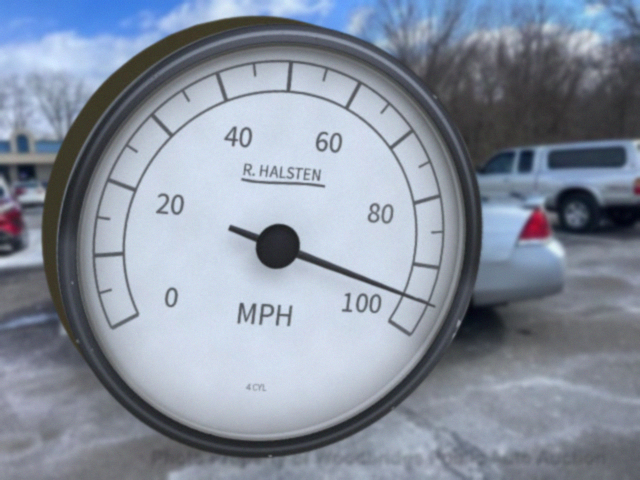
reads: **95** mph
